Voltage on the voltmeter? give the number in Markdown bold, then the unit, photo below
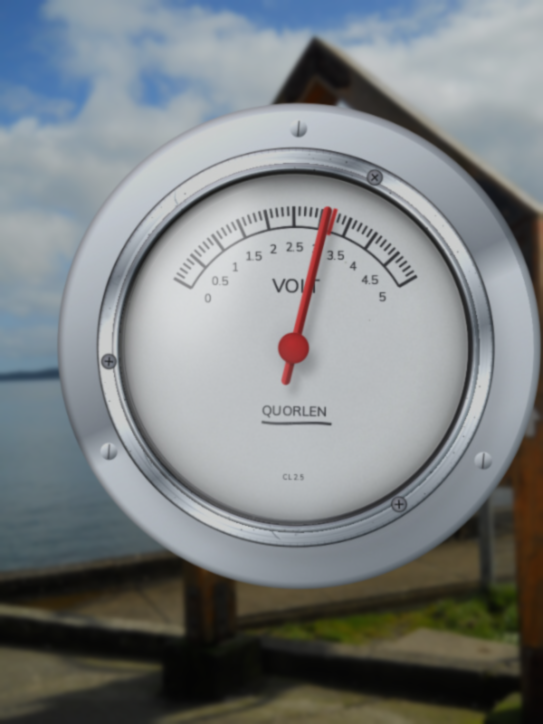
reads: **3.1** V
